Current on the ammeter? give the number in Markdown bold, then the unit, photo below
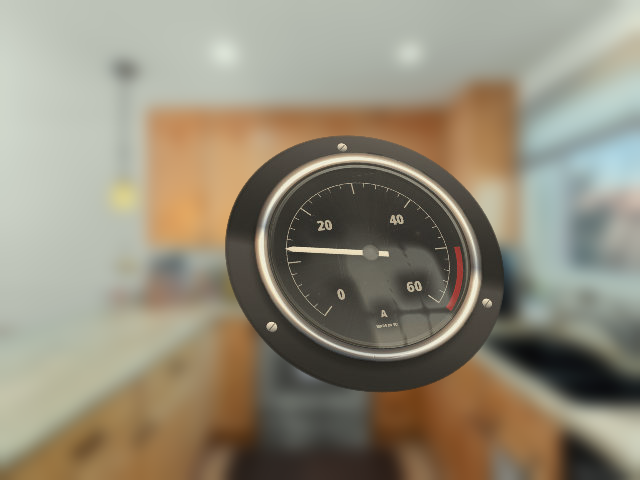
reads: **12** A
